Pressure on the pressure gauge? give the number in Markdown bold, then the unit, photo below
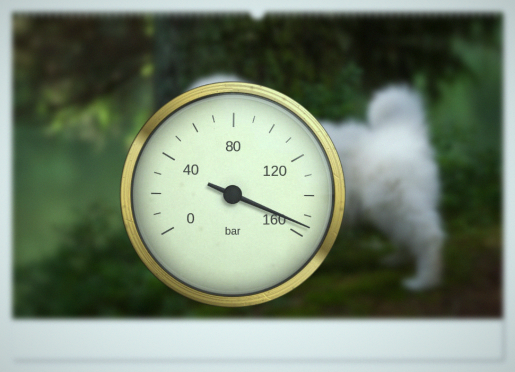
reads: **155** bar
